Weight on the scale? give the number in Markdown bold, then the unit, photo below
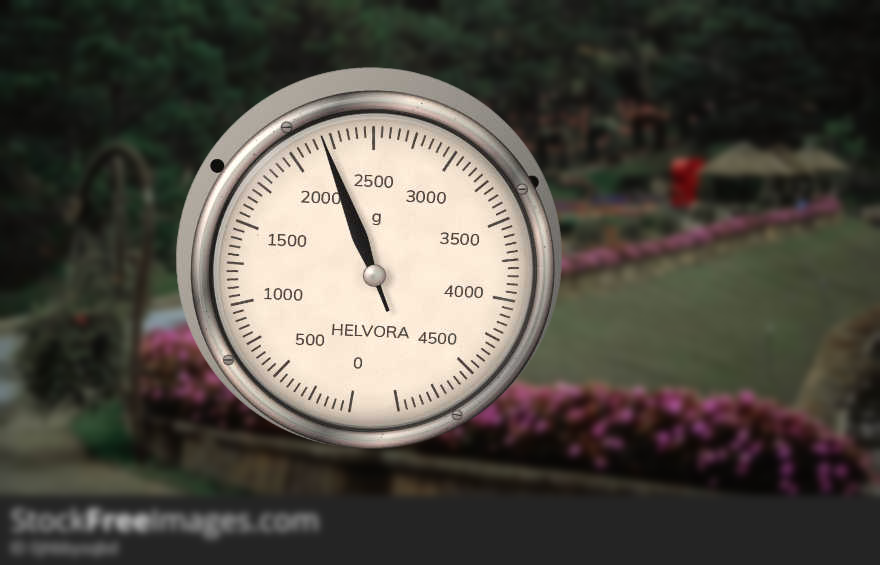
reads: **2200** g
